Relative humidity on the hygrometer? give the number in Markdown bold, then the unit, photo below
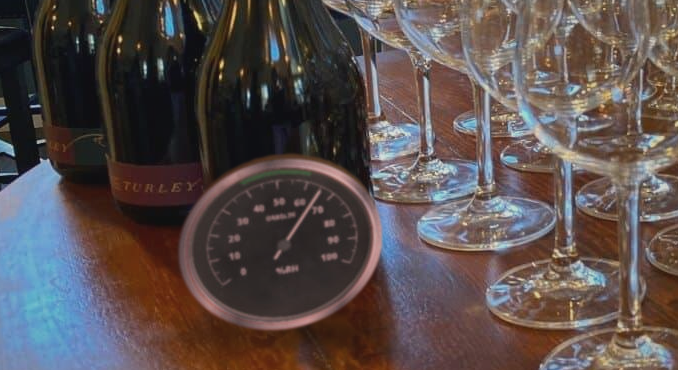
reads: **65** %
